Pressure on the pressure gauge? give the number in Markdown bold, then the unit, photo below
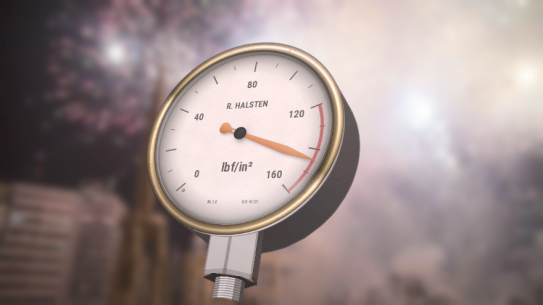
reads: **145** psi
